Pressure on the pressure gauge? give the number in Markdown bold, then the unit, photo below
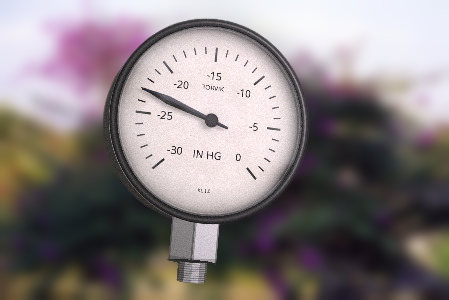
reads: **-23** inHg
